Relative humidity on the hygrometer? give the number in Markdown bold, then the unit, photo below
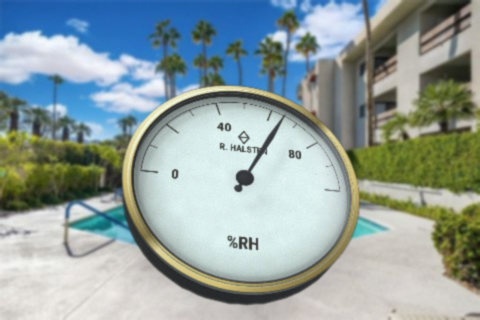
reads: **65** %
